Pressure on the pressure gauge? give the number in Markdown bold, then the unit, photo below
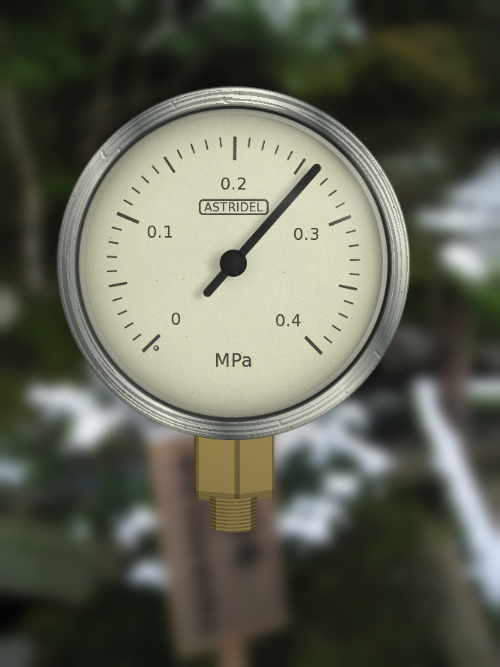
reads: **0.26** MPa
